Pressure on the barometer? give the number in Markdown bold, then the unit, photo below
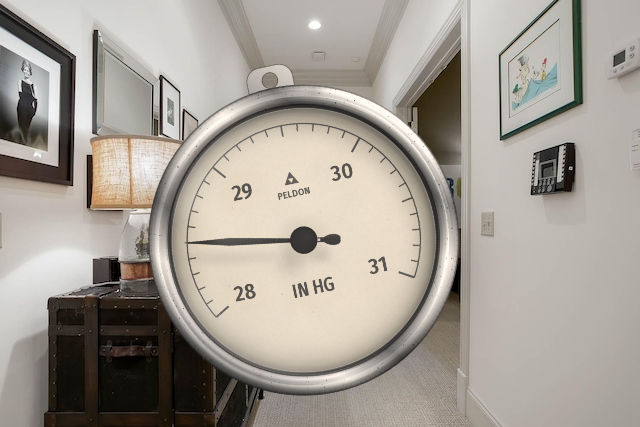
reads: **28.5** inHg
